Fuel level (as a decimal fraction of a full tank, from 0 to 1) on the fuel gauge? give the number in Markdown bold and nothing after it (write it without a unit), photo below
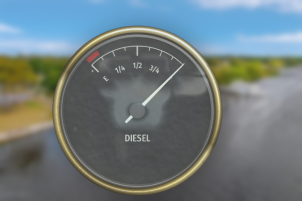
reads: **1**
